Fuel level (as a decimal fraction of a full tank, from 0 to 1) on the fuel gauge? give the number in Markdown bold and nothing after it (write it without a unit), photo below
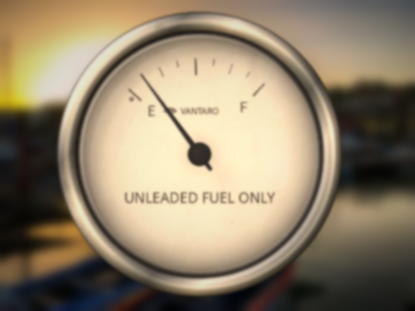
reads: **0.125**
